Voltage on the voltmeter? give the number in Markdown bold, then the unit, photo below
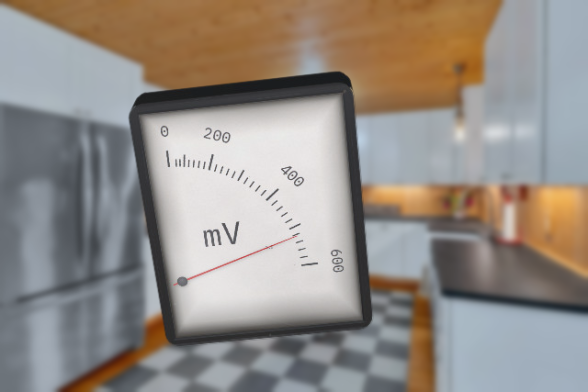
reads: **520** mV
